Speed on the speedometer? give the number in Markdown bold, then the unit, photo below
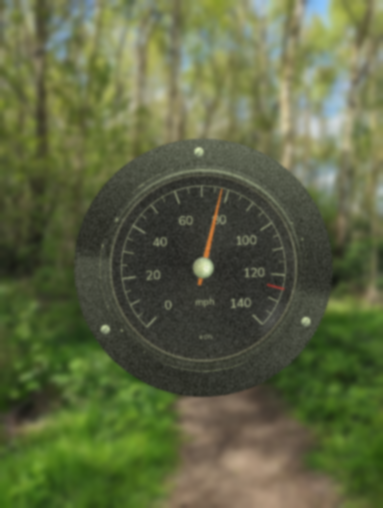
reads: **77.5** mph
